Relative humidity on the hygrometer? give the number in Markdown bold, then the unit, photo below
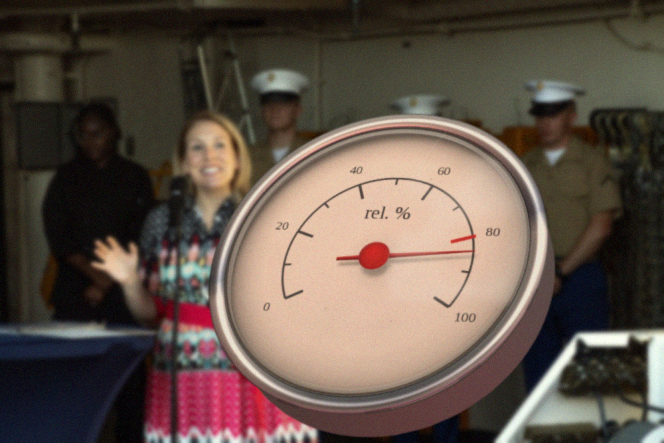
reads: **85** %
